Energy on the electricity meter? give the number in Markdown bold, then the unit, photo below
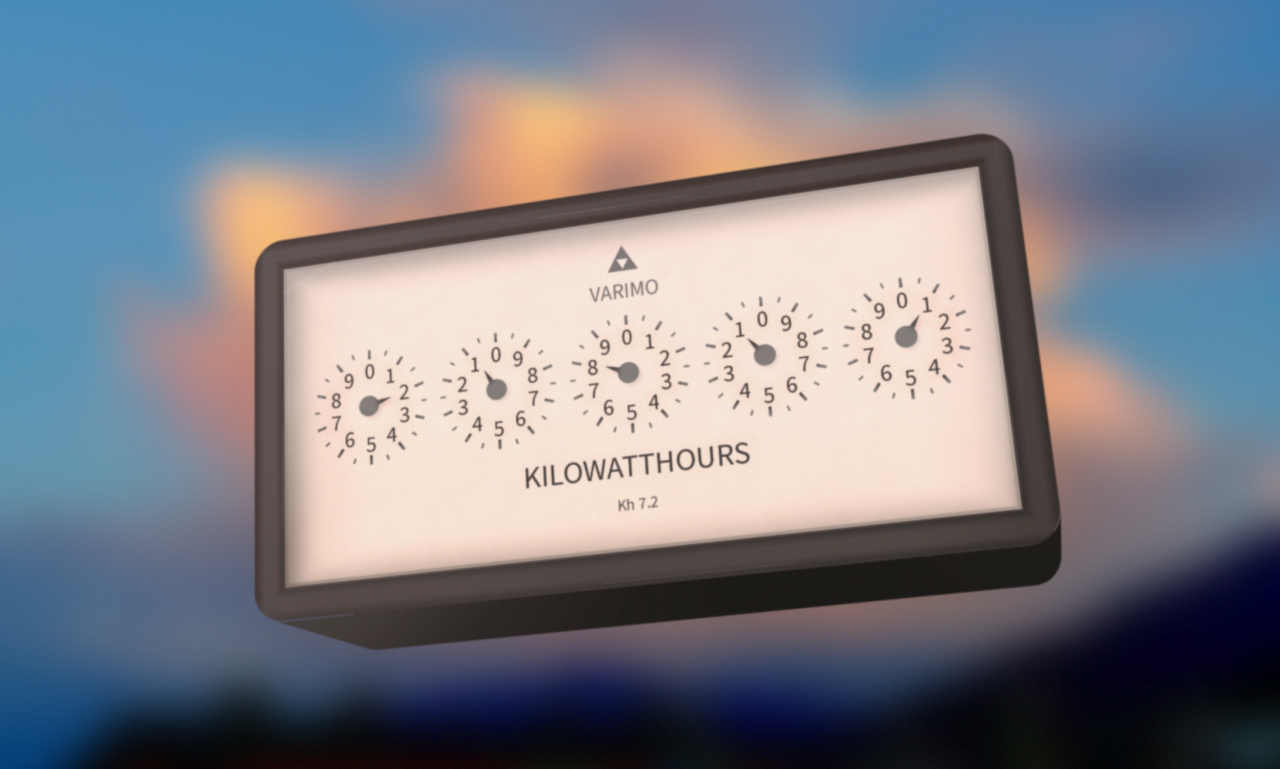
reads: **20811** kWh
